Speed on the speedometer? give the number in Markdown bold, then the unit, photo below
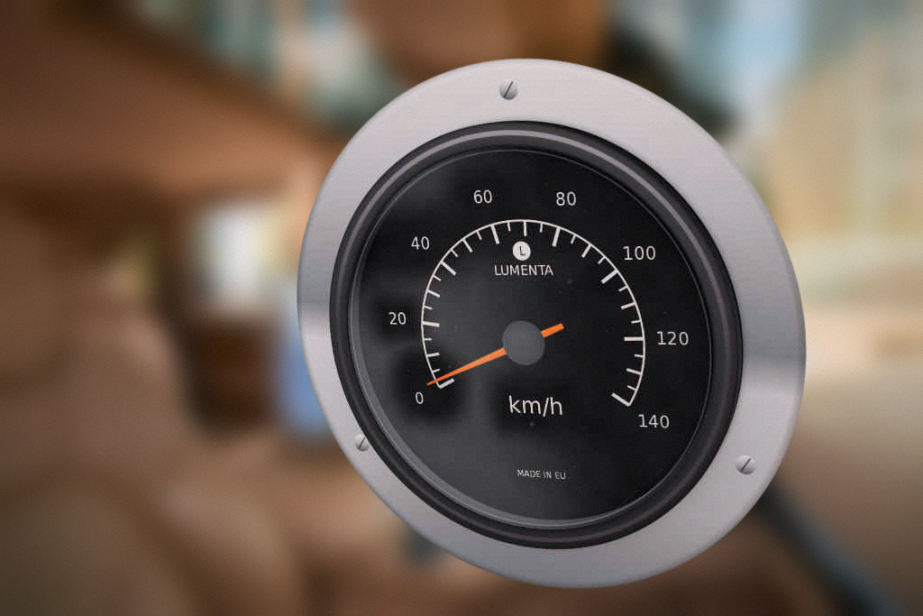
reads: **2.5** km/h
